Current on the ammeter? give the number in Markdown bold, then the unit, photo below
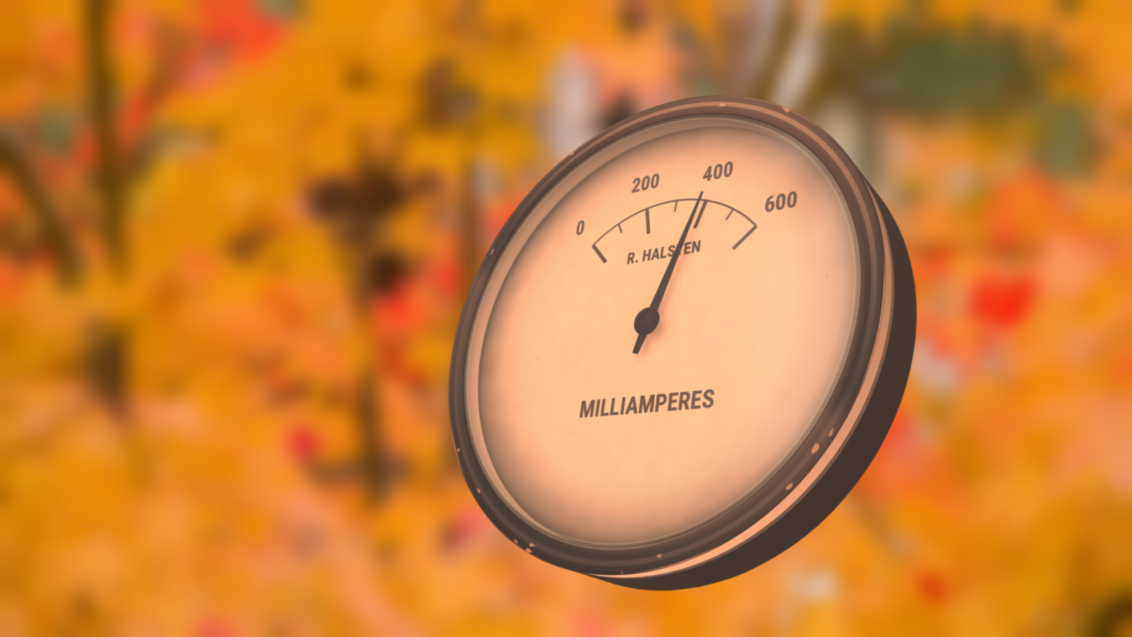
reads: **400** mA
